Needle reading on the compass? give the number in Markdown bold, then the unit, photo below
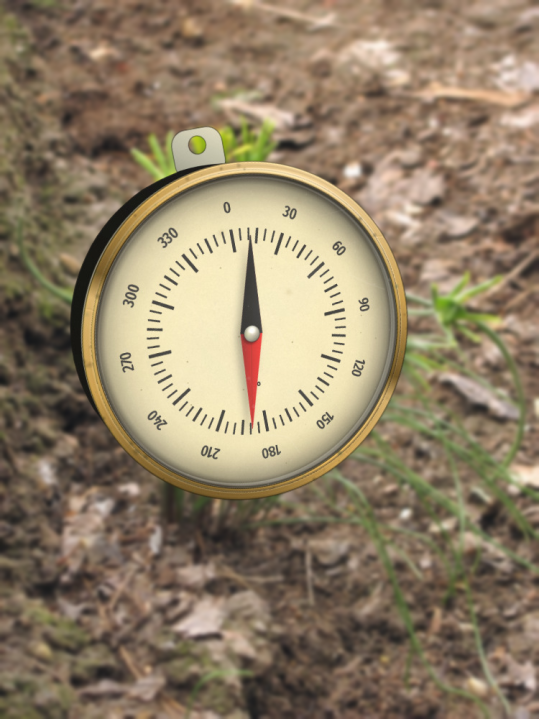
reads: **190** °
